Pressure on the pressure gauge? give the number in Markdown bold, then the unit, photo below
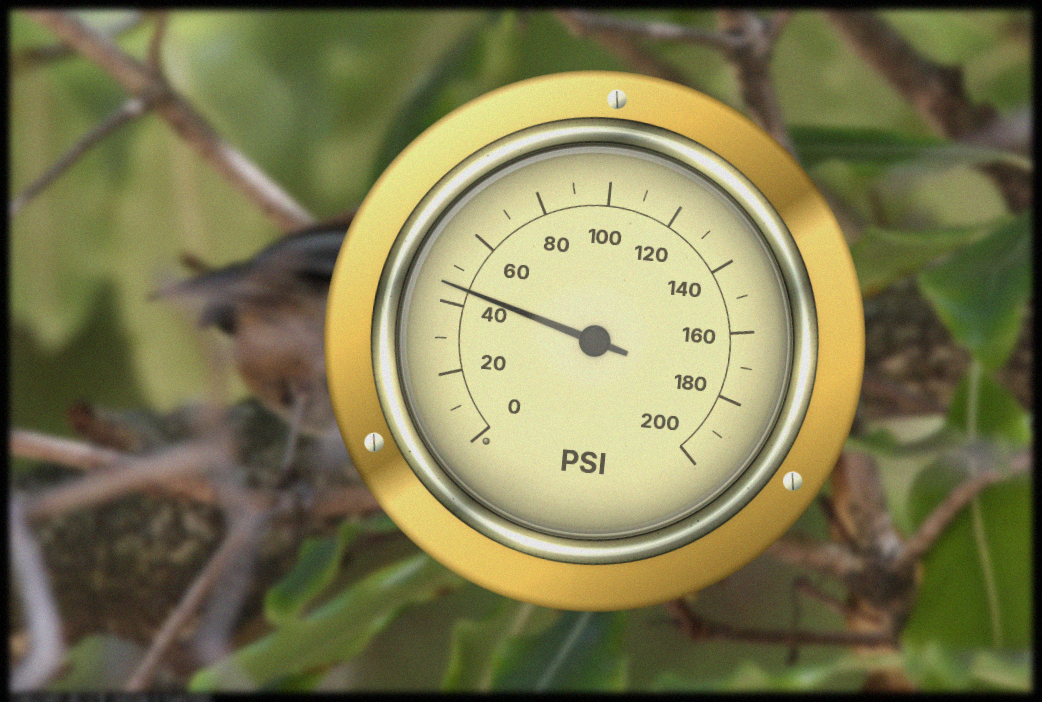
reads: **45** psi
